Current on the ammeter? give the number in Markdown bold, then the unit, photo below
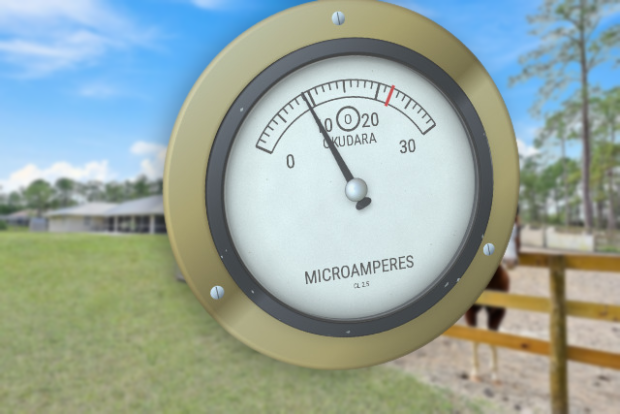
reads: **9** µA
